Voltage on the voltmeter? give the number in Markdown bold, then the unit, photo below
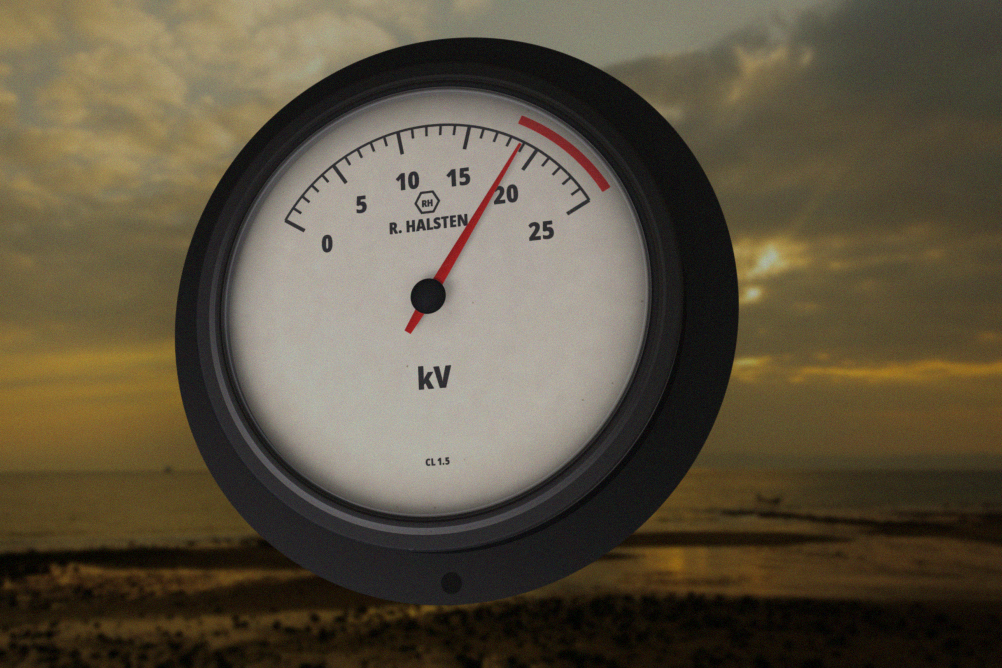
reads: **19** kV
